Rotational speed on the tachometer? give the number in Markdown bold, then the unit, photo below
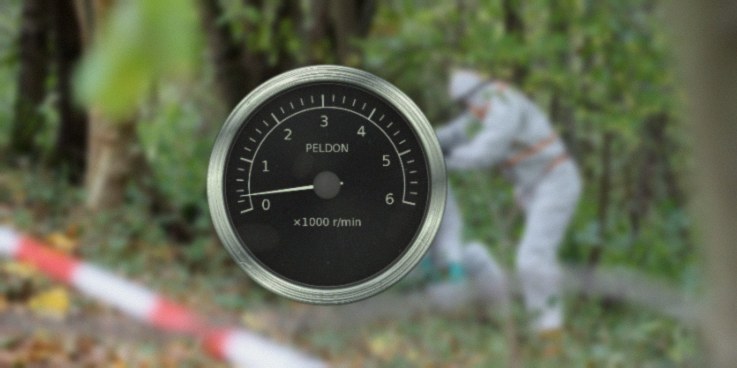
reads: **300** rpm
